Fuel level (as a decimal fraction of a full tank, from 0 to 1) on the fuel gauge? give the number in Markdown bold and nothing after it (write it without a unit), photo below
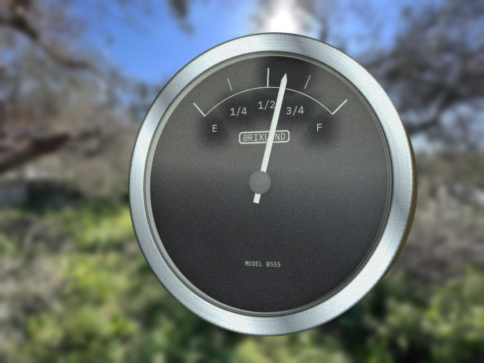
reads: **0.625**
